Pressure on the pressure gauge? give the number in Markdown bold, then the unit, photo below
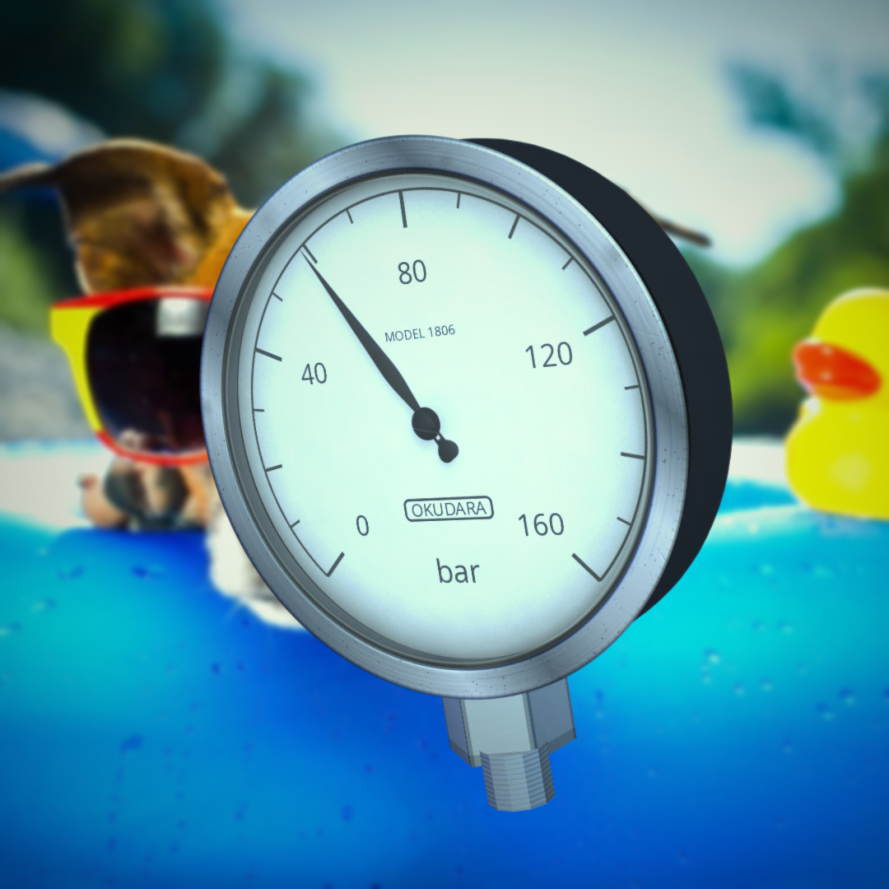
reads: **60** bar
